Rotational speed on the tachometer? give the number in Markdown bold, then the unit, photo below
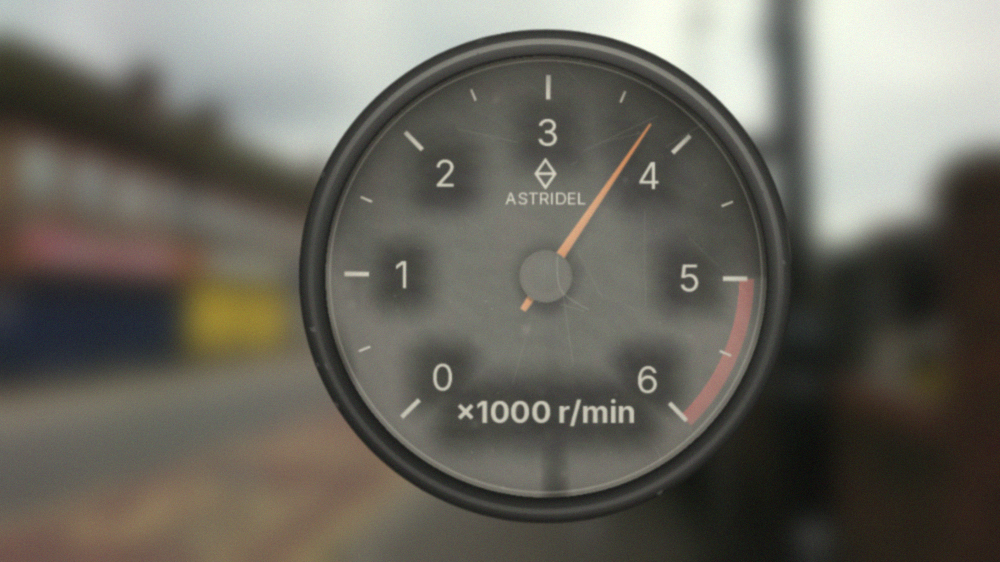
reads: **3750** rpm
